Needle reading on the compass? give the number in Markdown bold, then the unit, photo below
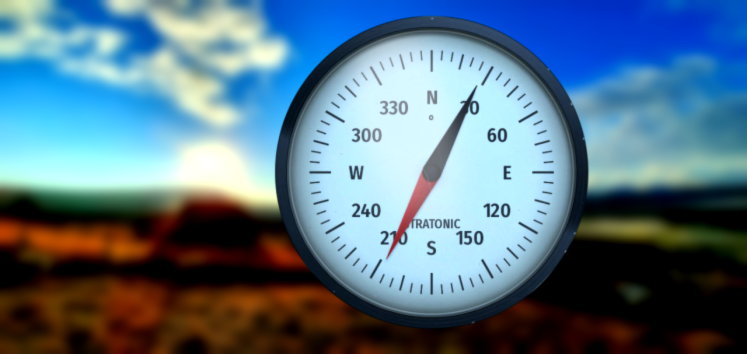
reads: **207.5** °
